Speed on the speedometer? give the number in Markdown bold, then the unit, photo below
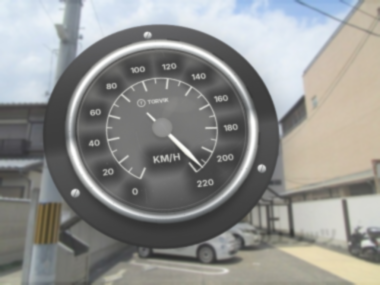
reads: **215** km/h
